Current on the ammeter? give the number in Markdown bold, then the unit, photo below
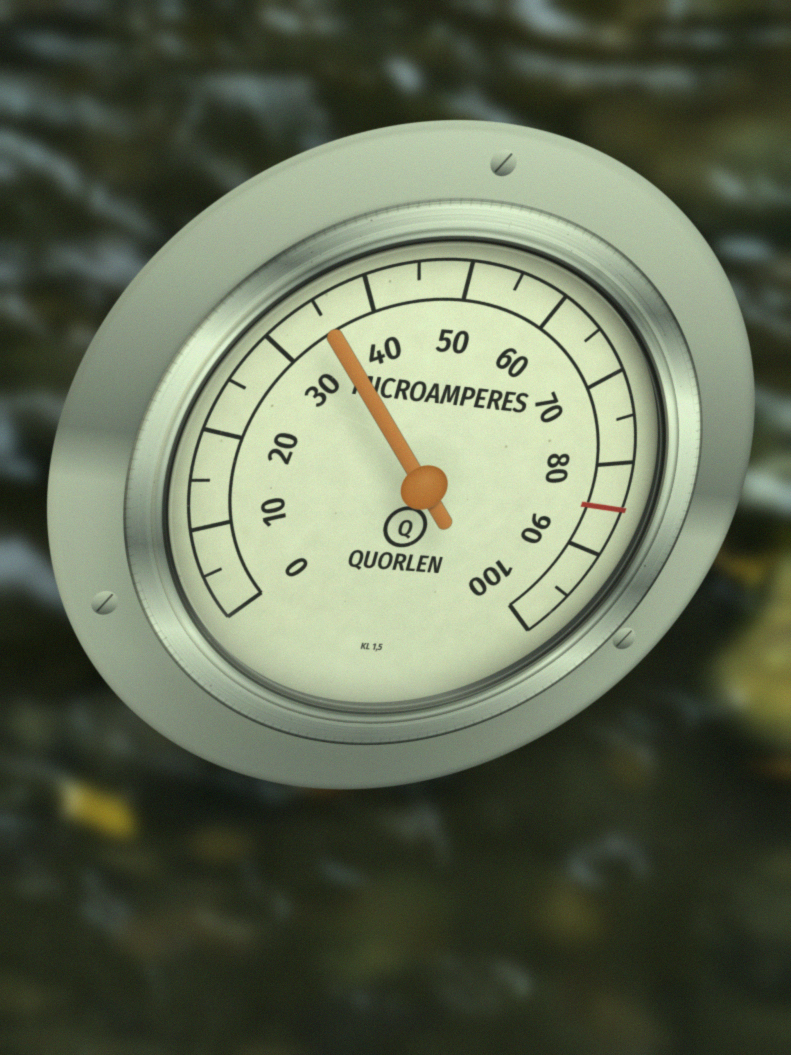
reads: **35** µA
